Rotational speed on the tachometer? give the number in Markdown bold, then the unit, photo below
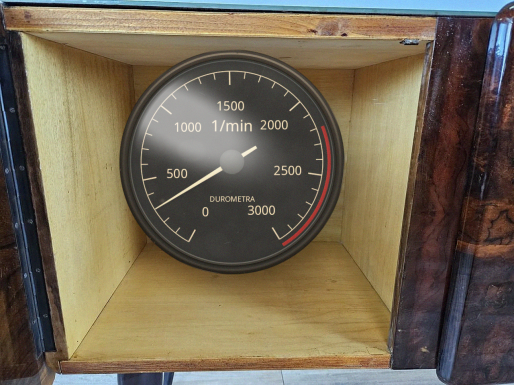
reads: **300** rpm
